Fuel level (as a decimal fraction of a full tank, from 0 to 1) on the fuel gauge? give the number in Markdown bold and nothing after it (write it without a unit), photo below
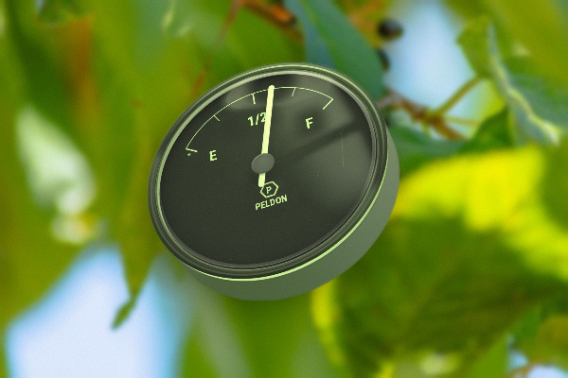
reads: **0.625**
